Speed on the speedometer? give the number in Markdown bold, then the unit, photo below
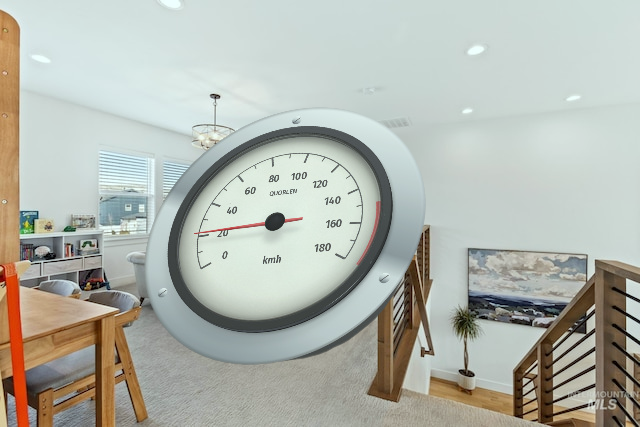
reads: **20** km/h
